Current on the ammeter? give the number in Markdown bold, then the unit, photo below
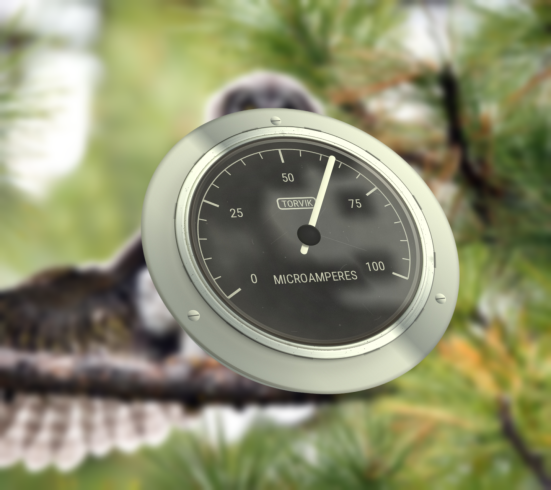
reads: **62.5** µA
